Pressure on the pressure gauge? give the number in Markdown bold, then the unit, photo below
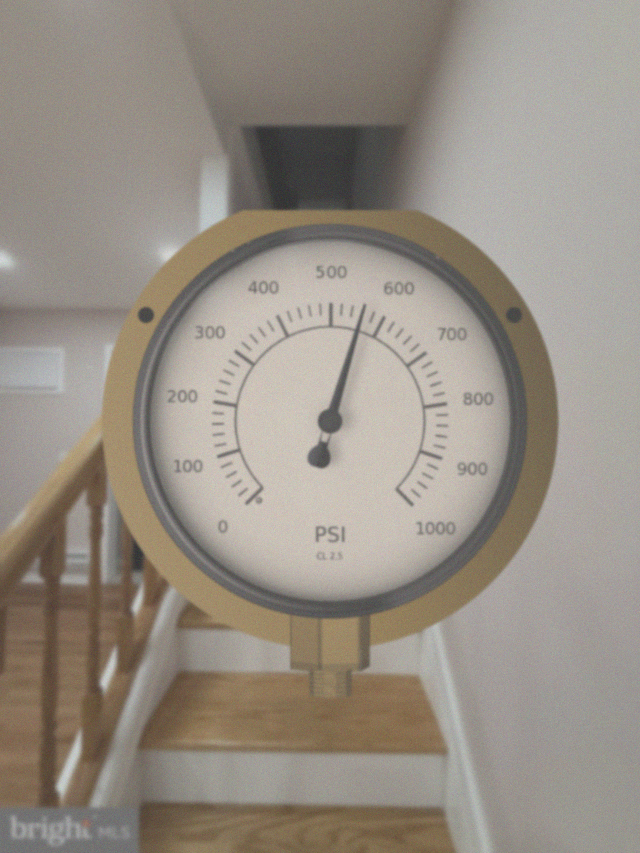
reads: **560** psi
